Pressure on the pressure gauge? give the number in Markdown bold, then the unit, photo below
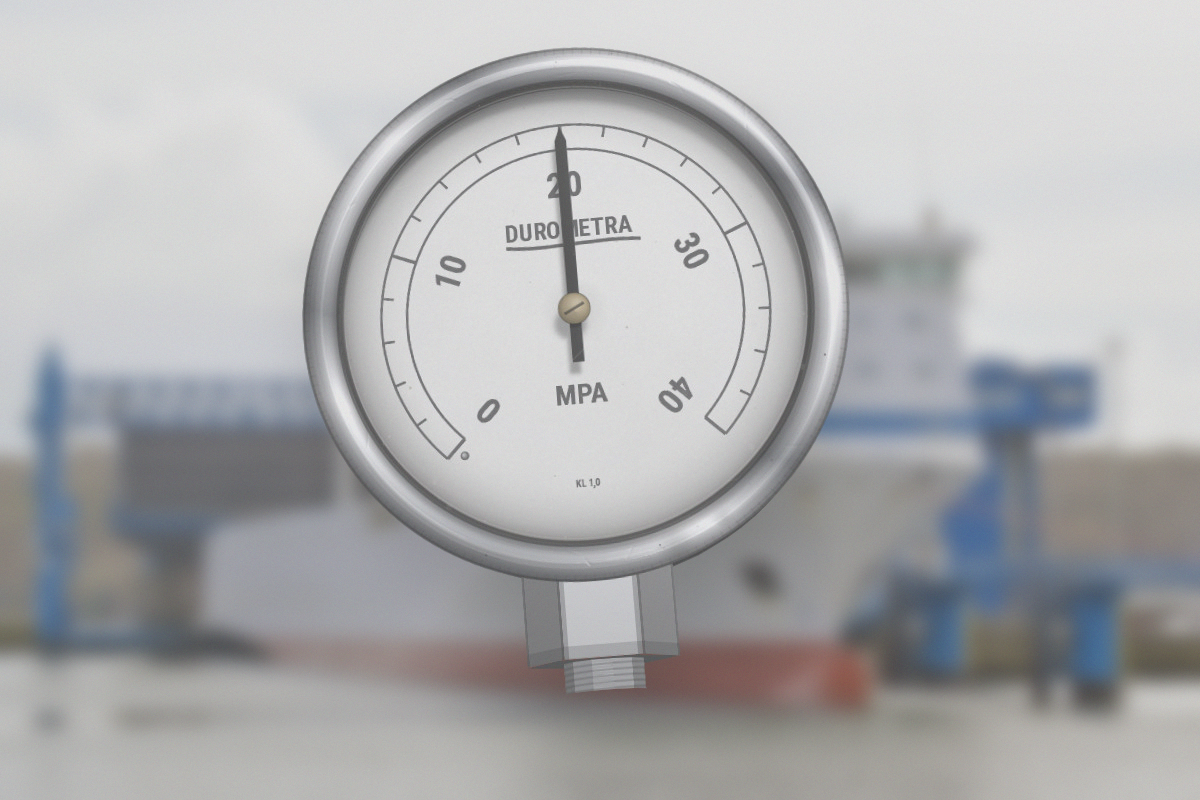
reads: **20** MPa
